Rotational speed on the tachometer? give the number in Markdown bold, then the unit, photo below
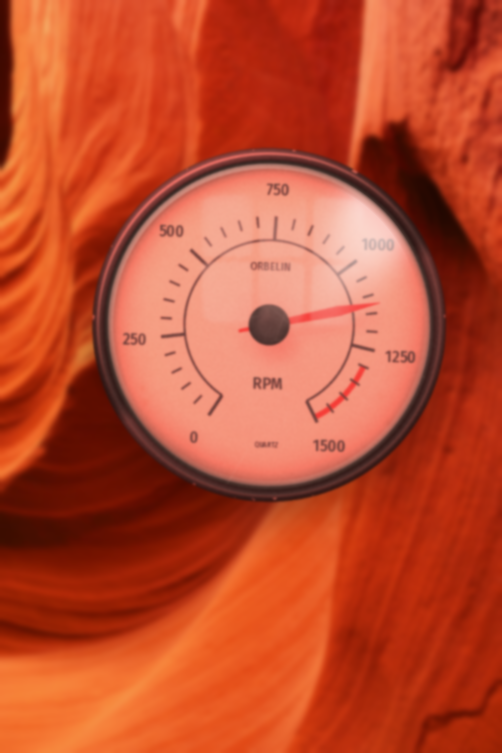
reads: **1125** rpm
